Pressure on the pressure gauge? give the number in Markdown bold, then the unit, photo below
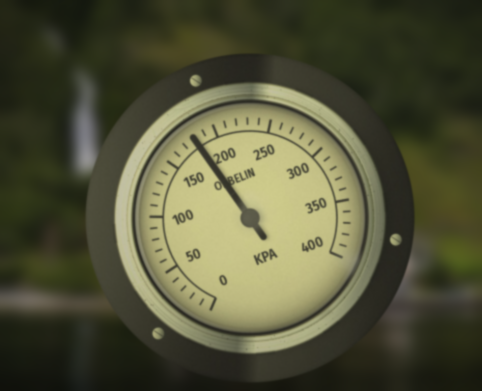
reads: **180** kPa
